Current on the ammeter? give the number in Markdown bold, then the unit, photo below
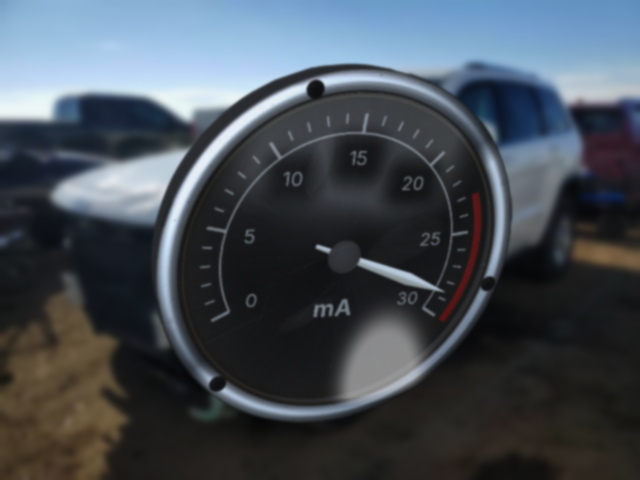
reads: **28.5** mA
